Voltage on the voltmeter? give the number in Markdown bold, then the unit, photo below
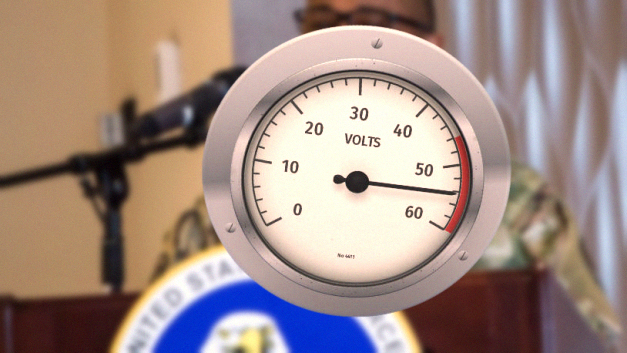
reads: **54** V
